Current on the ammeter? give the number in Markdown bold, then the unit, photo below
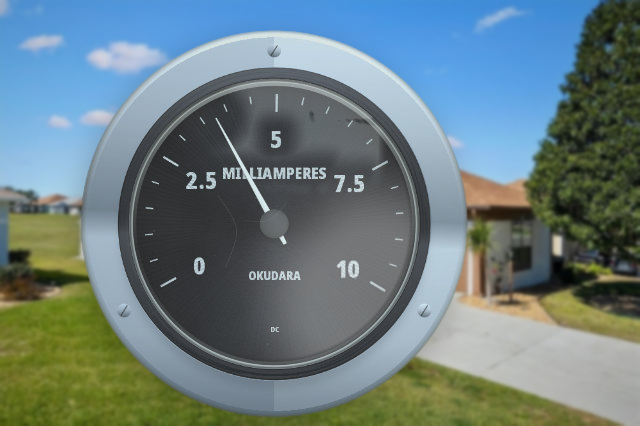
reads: **3.75** mA
